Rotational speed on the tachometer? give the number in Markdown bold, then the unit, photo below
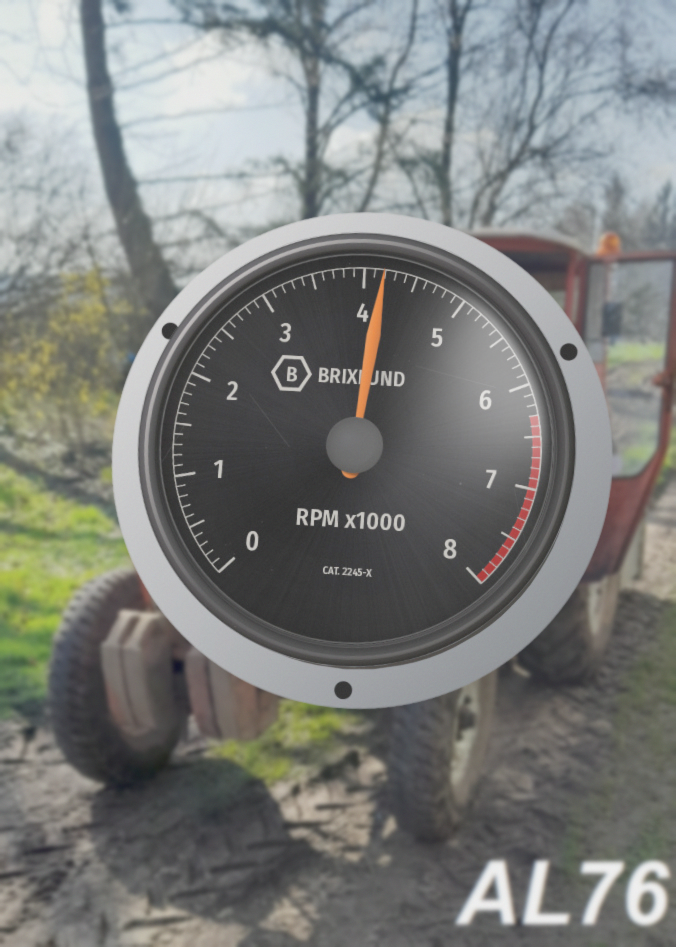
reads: **4200** rpm
